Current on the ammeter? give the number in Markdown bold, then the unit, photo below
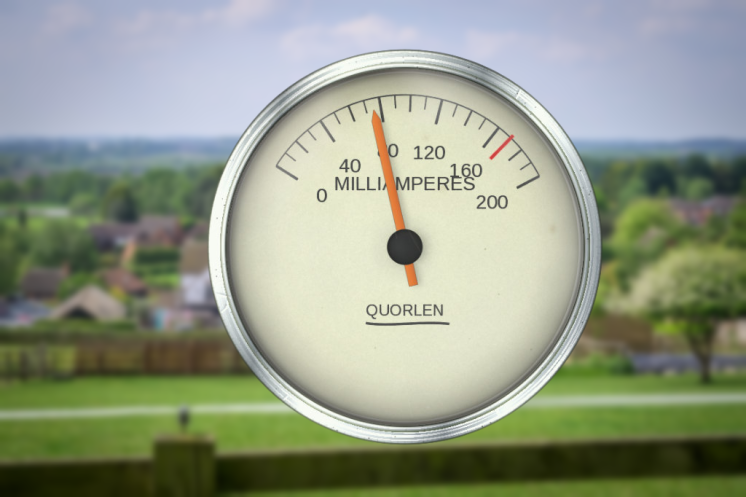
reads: **75** mA
